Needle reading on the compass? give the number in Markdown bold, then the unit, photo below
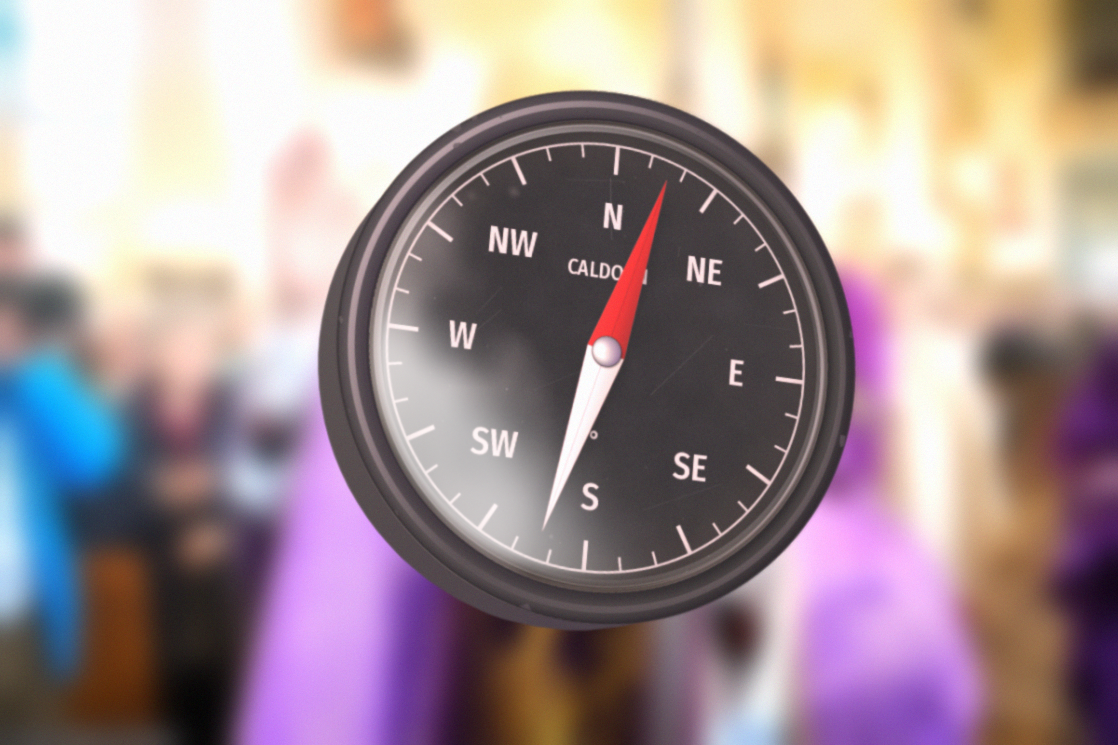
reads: **15** °
